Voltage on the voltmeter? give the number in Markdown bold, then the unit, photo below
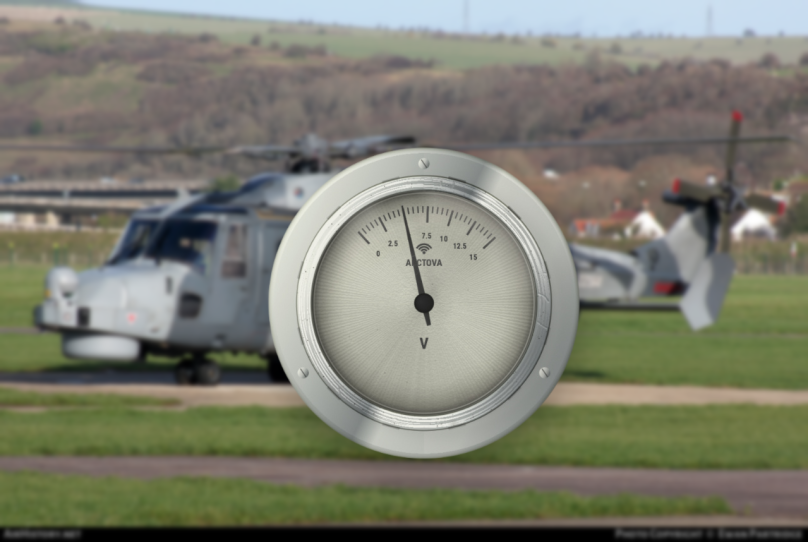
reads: **5** V
